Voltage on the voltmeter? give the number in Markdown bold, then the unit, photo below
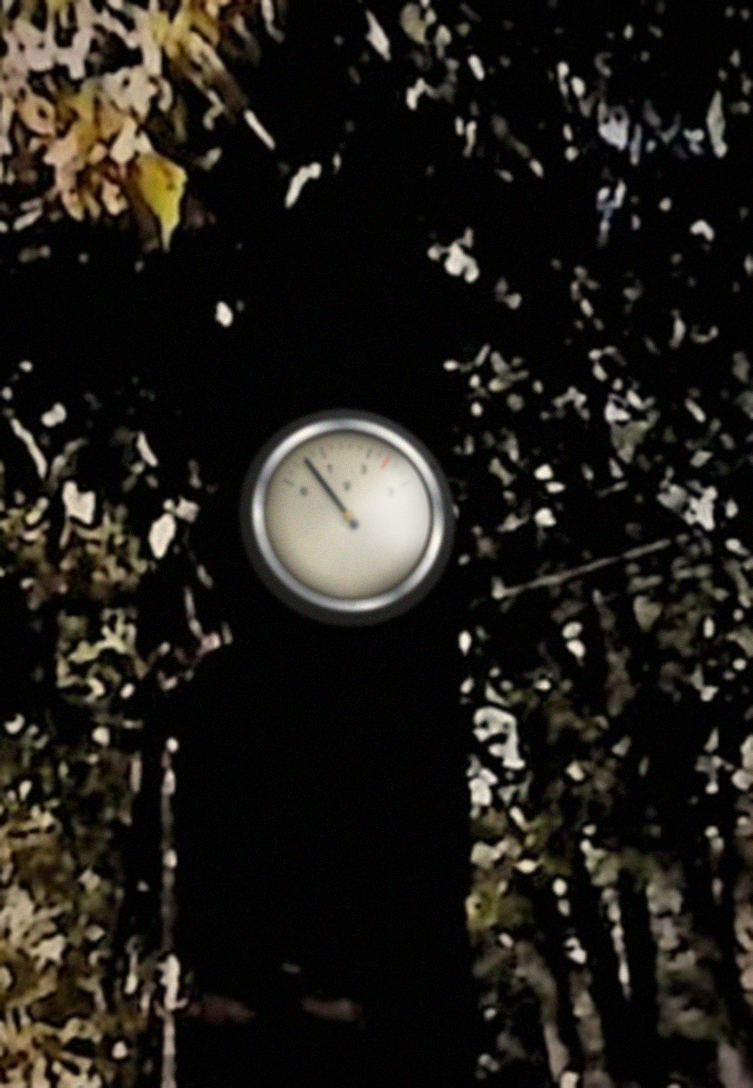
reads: **0.6** V
